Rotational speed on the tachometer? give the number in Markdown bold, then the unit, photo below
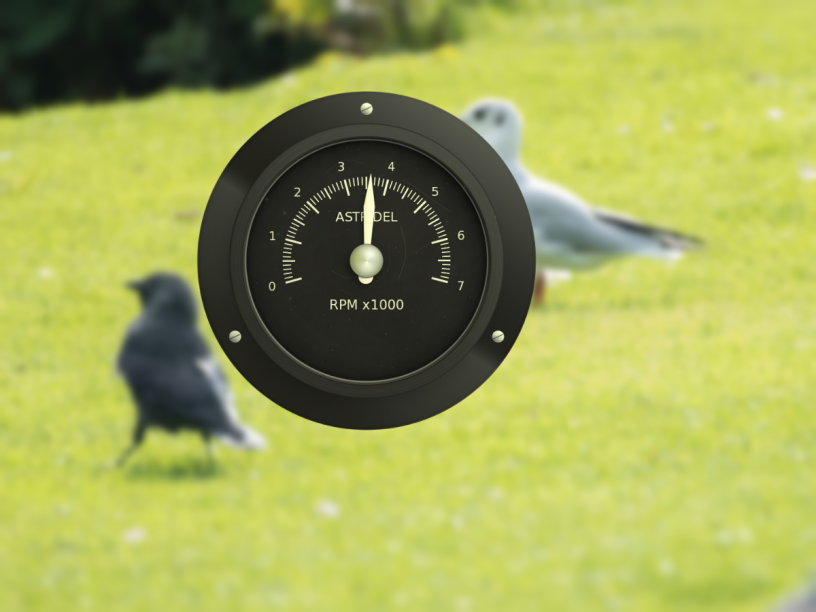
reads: **3600** rpm
